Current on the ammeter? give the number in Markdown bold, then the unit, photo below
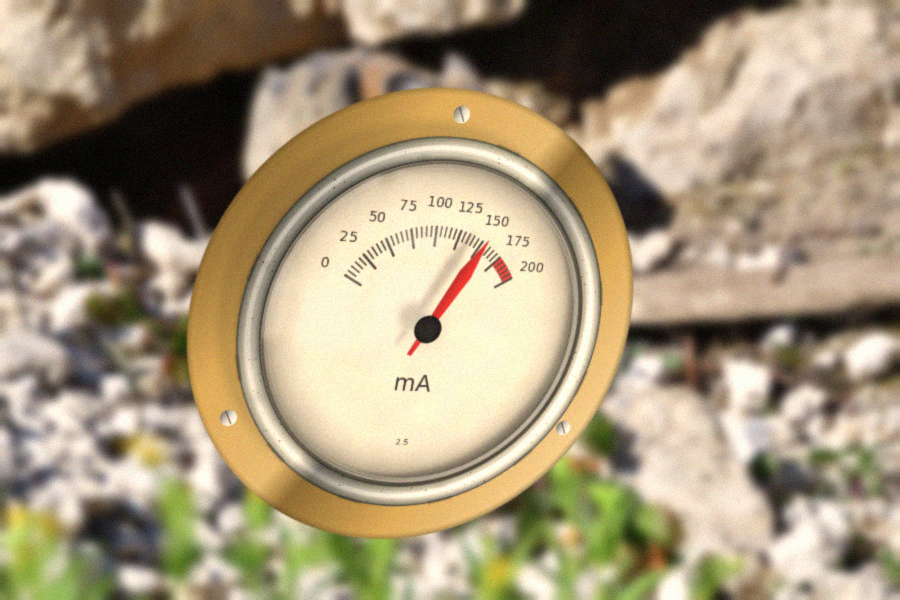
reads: **150** mA
